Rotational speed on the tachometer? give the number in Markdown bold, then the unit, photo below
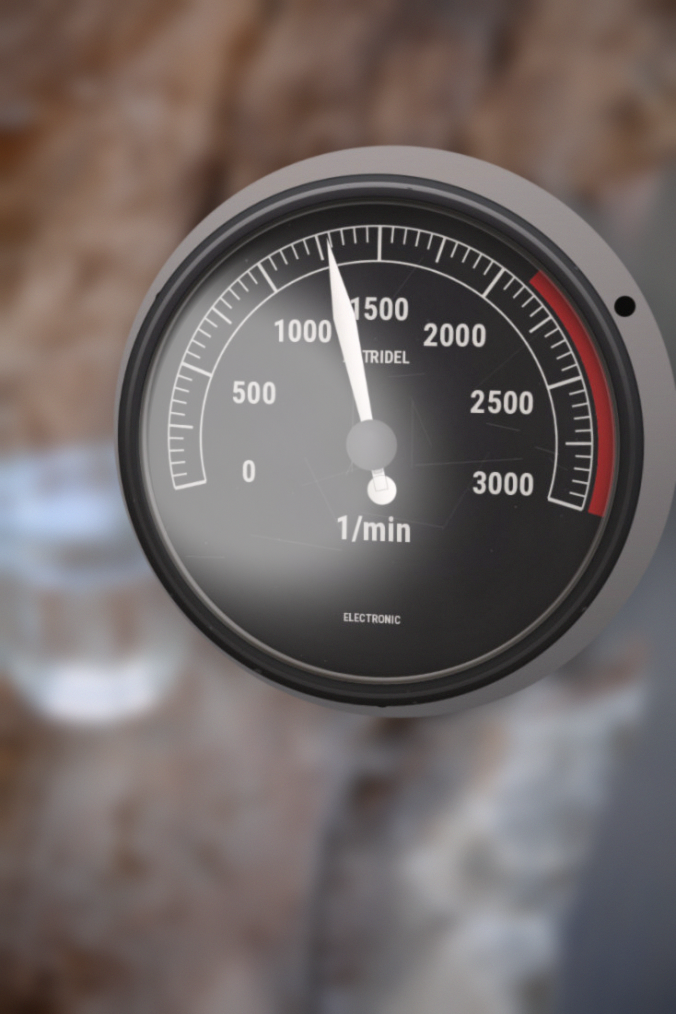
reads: **1300** rpm
